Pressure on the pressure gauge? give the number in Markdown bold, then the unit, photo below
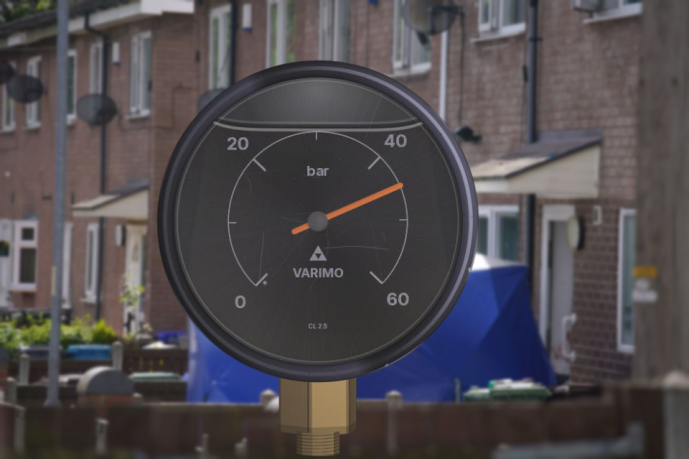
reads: **45** bar
